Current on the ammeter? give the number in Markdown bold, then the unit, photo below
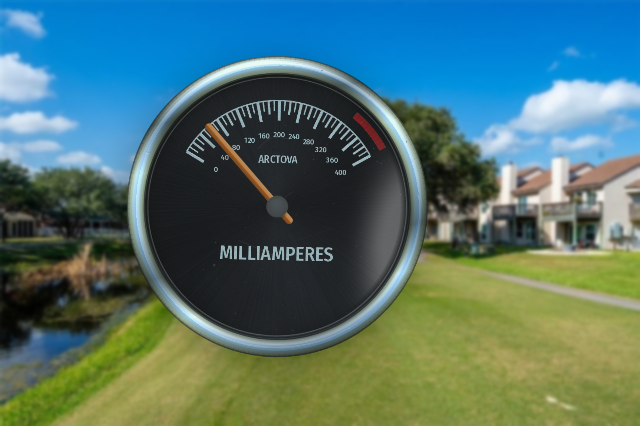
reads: **60** mA
